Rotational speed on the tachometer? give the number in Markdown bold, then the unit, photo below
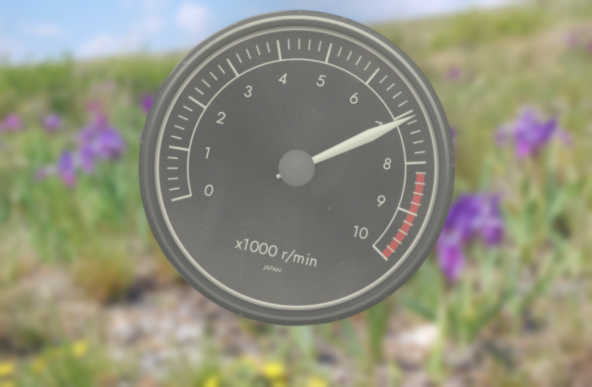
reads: **7100** rpm
